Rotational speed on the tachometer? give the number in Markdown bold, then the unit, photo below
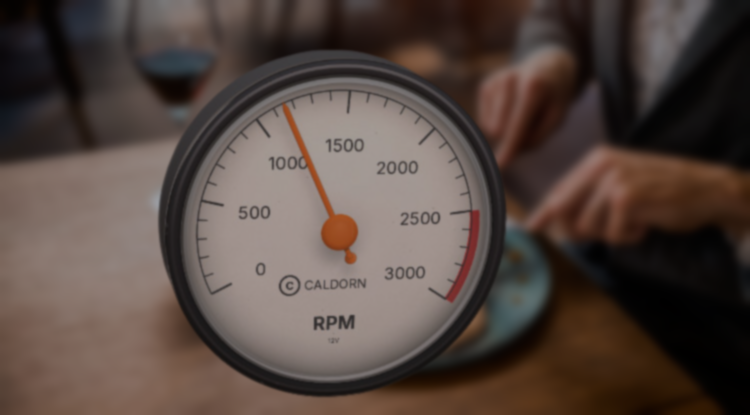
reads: **1150** rpm
